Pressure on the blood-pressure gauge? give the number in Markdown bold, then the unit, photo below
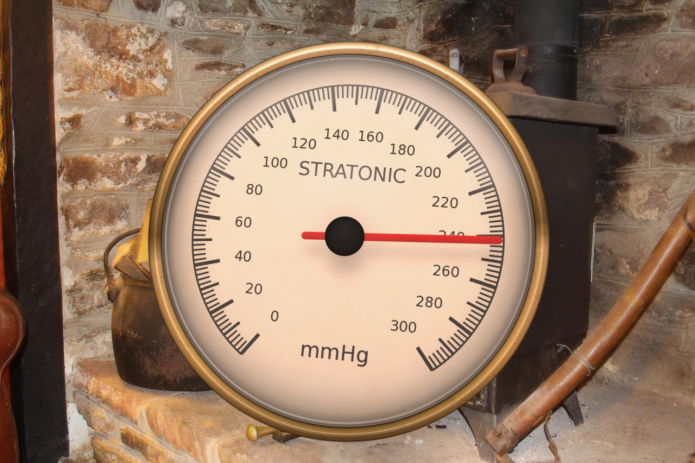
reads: **242** mmHg
